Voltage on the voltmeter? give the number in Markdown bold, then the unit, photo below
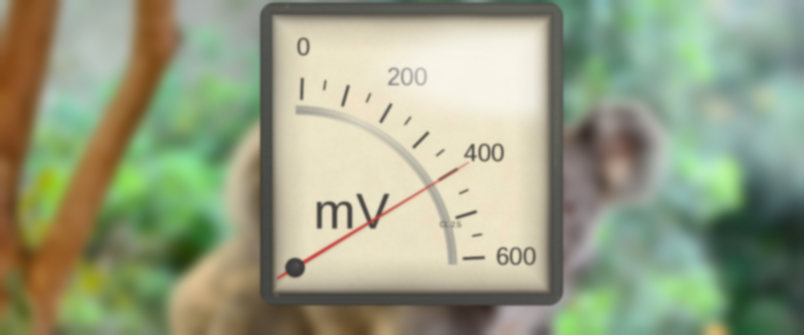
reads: **400** mV
